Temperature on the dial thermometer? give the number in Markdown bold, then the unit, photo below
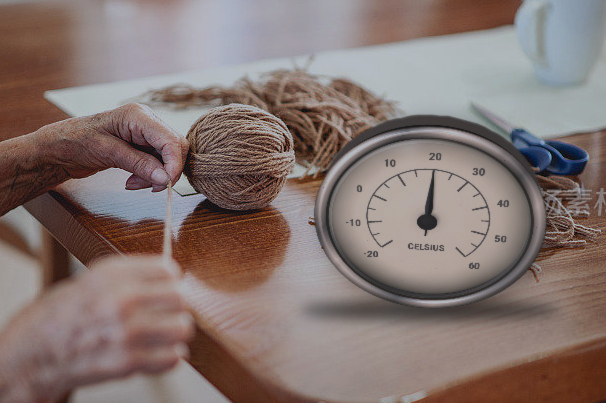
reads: **20** °C
